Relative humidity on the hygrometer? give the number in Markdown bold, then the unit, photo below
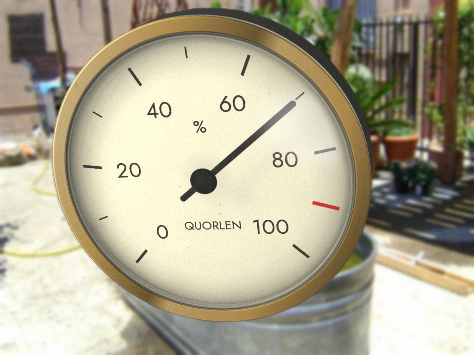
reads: **70** %
